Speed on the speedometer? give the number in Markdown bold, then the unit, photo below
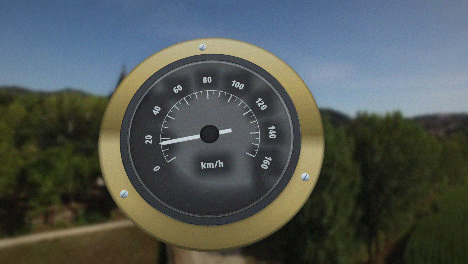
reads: **15** km/h
